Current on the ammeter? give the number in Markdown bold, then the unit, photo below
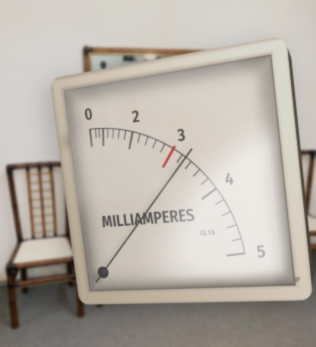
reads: **3.3** mA
